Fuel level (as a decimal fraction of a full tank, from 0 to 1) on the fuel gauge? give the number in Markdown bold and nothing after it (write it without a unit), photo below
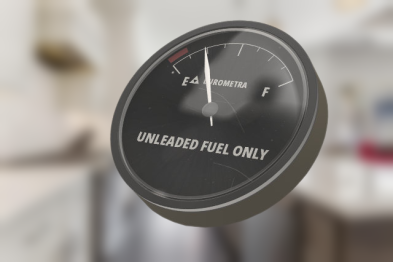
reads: **0.25**
